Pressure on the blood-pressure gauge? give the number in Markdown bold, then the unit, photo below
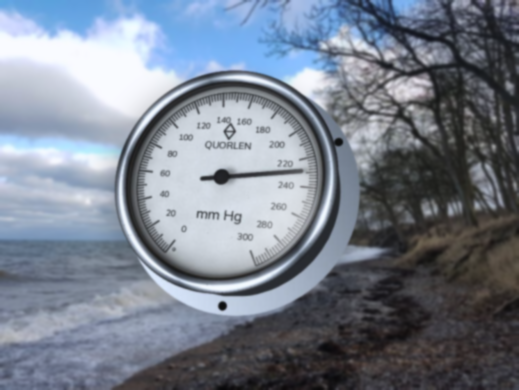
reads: **230** mmHg
